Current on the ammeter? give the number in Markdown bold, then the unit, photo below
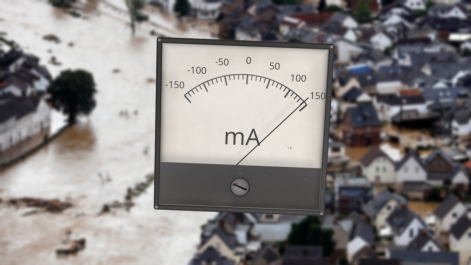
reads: **140** mA
